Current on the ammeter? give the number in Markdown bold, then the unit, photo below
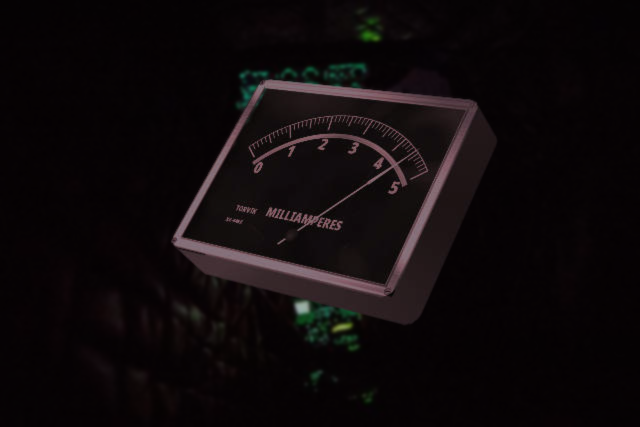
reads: **4.5** mA
